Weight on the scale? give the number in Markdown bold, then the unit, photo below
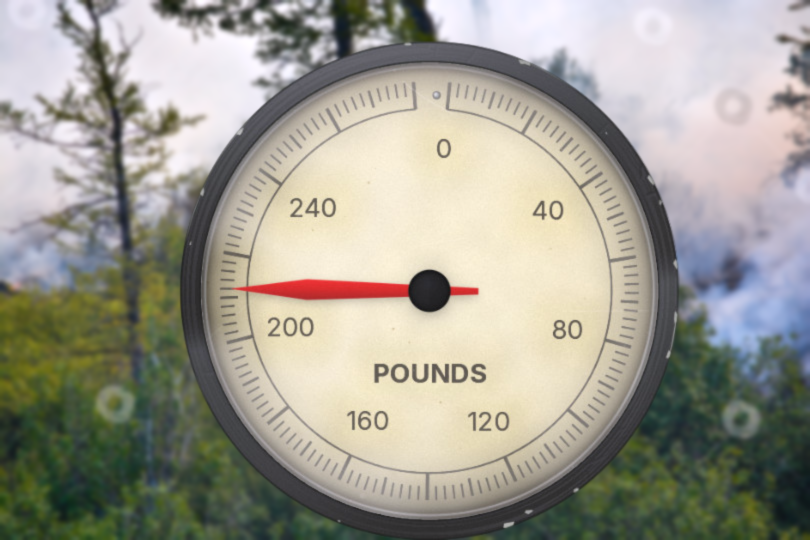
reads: **212** lb
